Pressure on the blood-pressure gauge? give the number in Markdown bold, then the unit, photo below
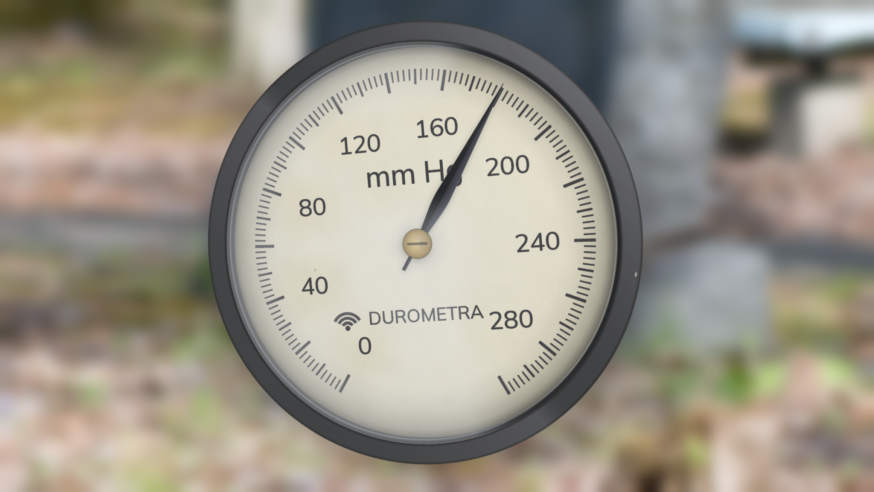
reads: **180** mmHg
